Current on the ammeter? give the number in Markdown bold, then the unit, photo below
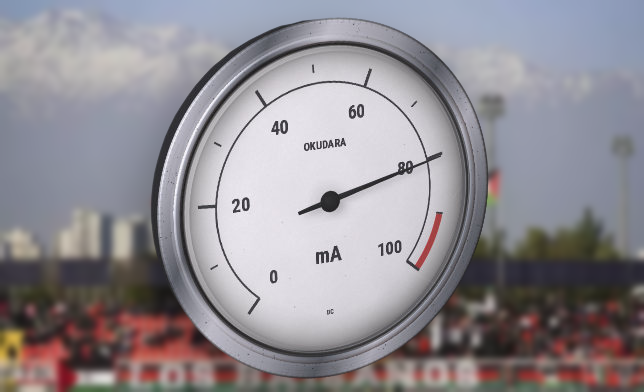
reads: **80** mA
